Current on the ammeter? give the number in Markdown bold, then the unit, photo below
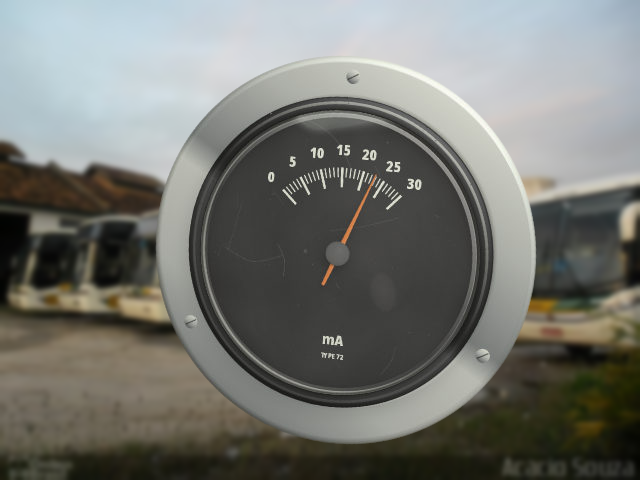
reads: **23** mA
